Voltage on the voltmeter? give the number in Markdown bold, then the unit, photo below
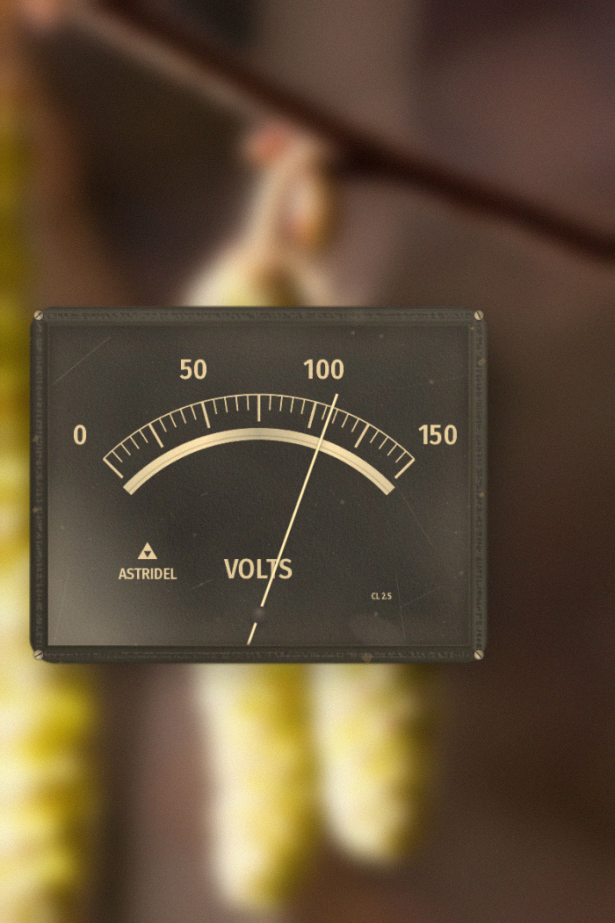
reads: **107.5** V
